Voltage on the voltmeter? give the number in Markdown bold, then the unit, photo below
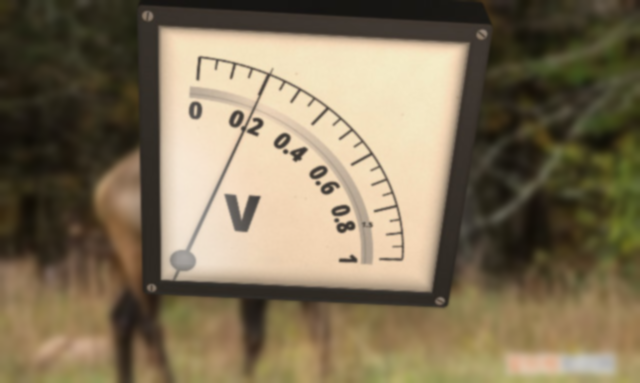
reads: **0.2** V
